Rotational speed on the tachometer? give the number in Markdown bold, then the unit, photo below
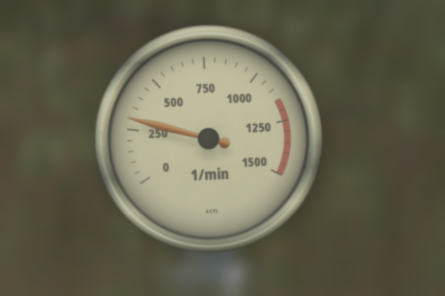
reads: **300** rpm
